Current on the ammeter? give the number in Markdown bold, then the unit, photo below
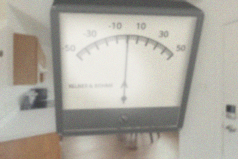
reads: **0** A
